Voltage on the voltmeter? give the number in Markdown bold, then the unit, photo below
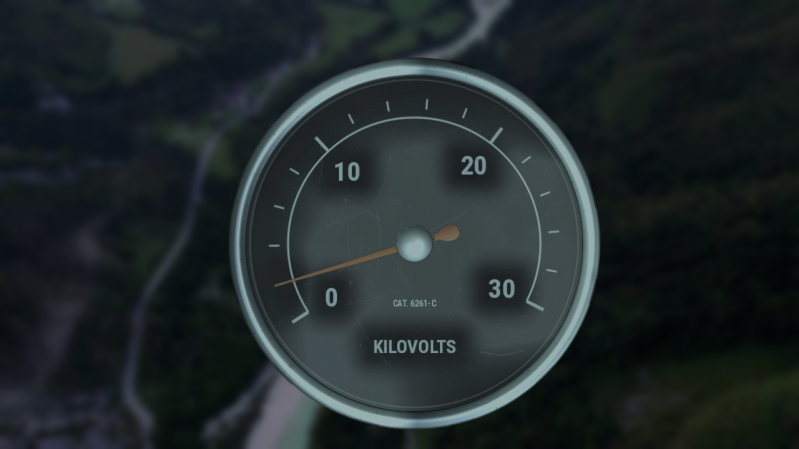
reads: **2** kV
